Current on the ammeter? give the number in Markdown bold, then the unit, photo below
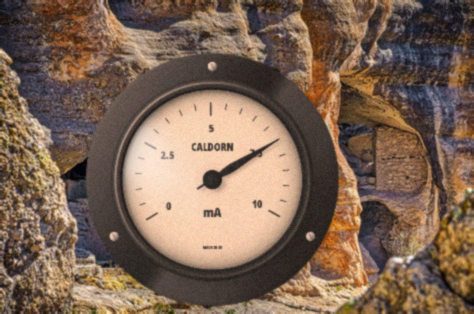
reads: **7.5** mA
